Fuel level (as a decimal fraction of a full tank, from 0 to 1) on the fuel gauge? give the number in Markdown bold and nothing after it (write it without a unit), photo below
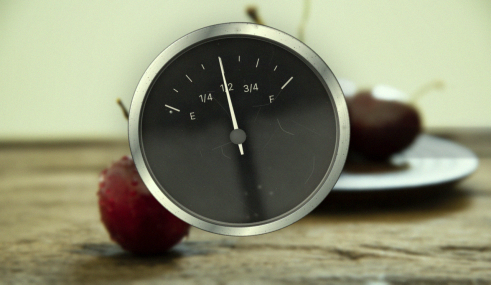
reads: **0.5**
